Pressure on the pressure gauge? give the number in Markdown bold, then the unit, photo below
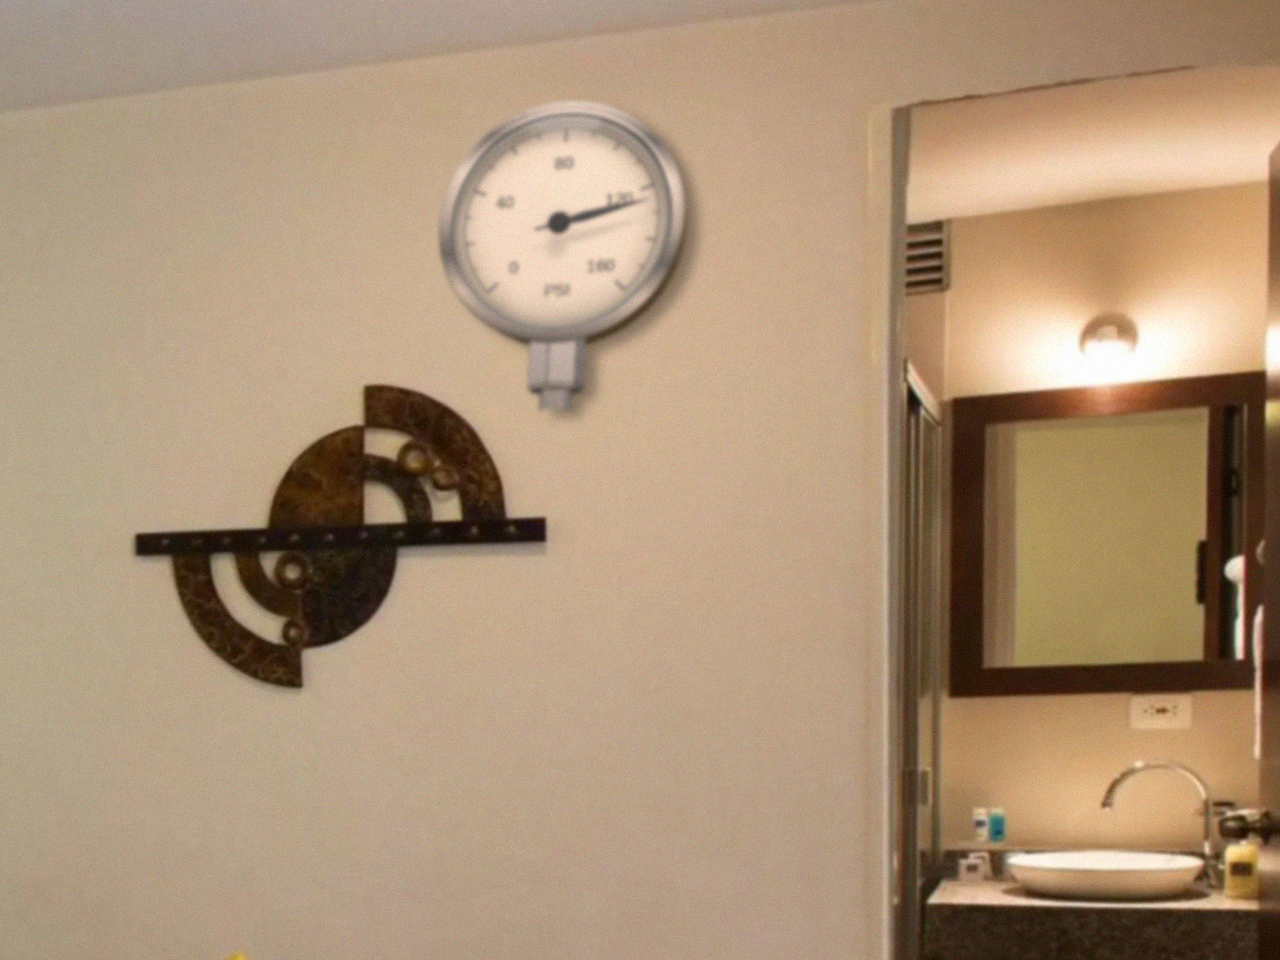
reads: **125** psi
